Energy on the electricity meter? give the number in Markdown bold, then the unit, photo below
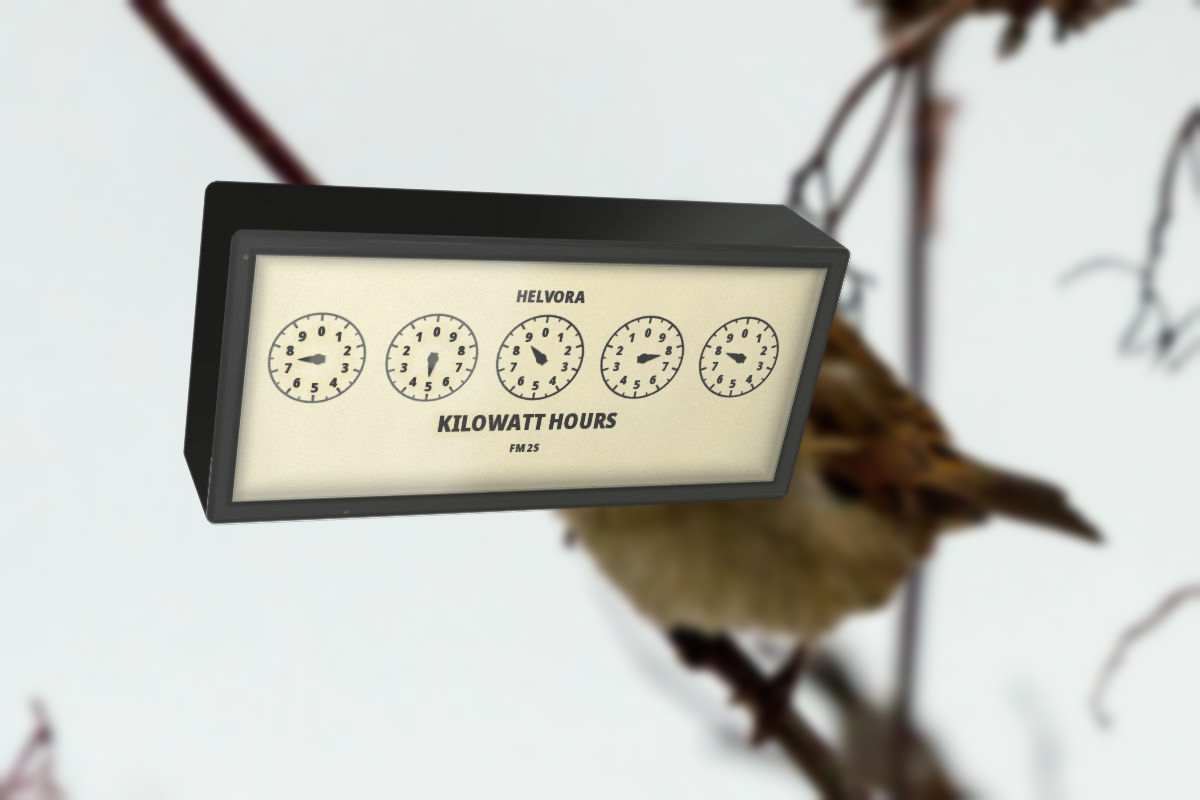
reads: **74878** kWh
